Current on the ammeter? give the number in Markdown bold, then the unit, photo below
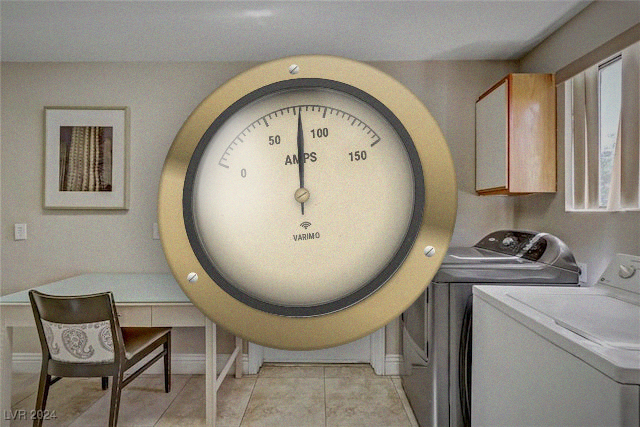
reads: **80** A
